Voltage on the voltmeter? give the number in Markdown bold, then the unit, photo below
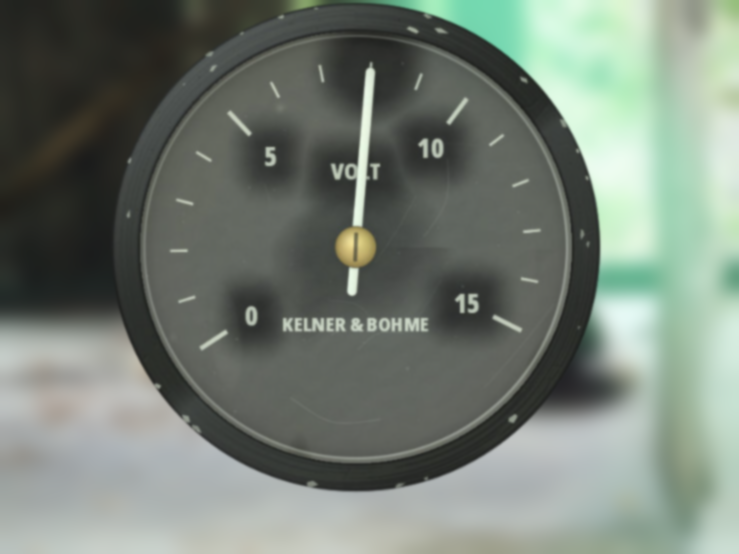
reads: **8** V
